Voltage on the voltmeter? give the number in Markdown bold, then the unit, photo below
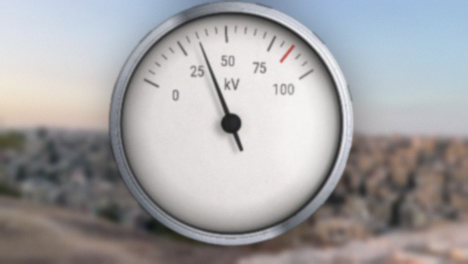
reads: **35** kV
